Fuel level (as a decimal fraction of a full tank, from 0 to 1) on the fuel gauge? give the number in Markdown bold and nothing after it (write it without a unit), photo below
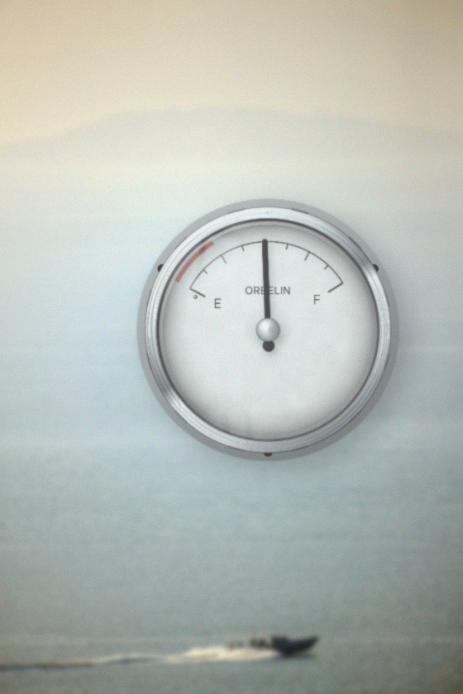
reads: **0.5**
